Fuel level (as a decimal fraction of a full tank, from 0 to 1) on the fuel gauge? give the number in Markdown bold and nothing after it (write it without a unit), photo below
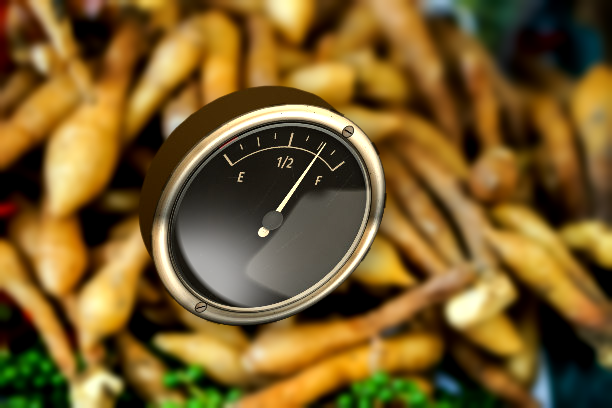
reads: **0.75**
